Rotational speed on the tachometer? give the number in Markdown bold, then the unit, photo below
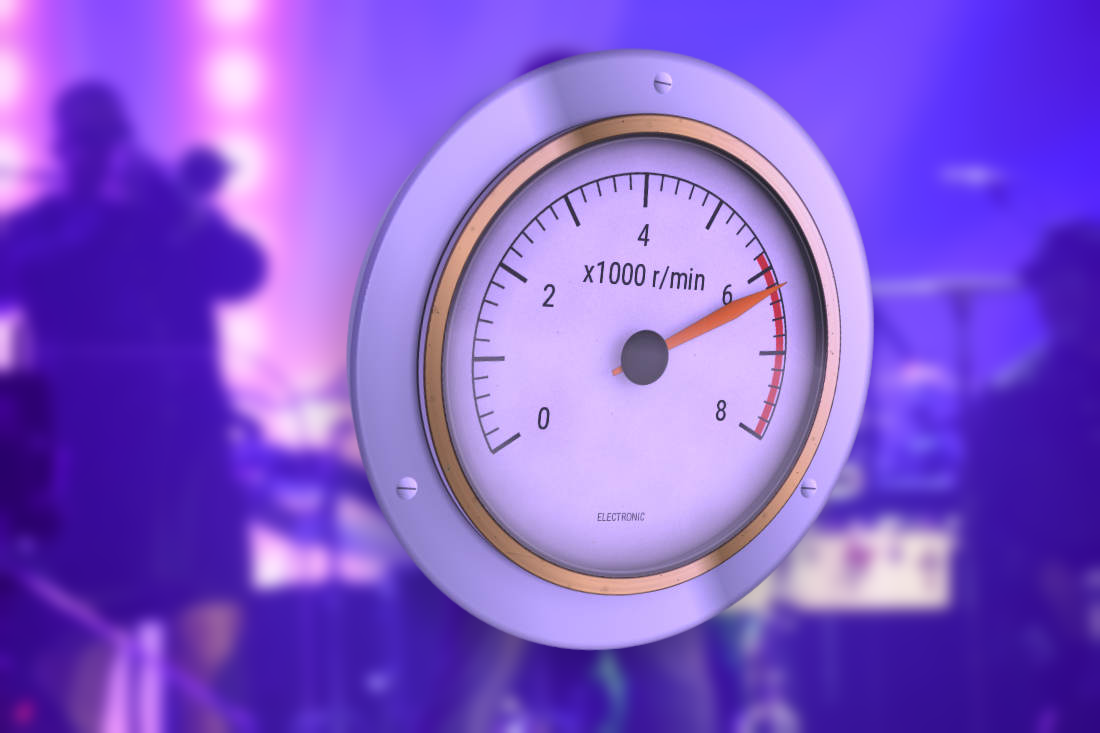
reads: **6200** rpm
